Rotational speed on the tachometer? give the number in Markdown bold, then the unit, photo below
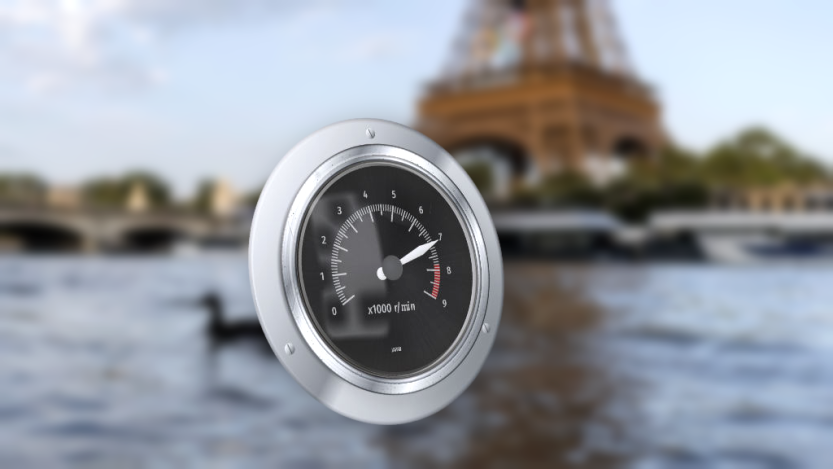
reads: **7000** rpm
